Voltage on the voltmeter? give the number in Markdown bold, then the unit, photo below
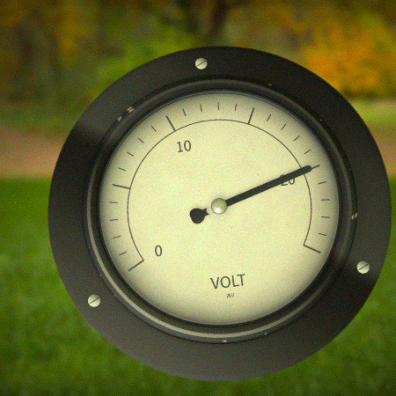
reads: **20** V
